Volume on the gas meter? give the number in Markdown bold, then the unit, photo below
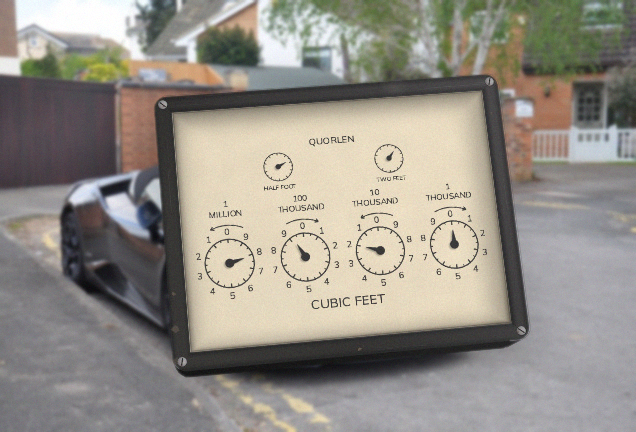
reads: **792000** ft³
